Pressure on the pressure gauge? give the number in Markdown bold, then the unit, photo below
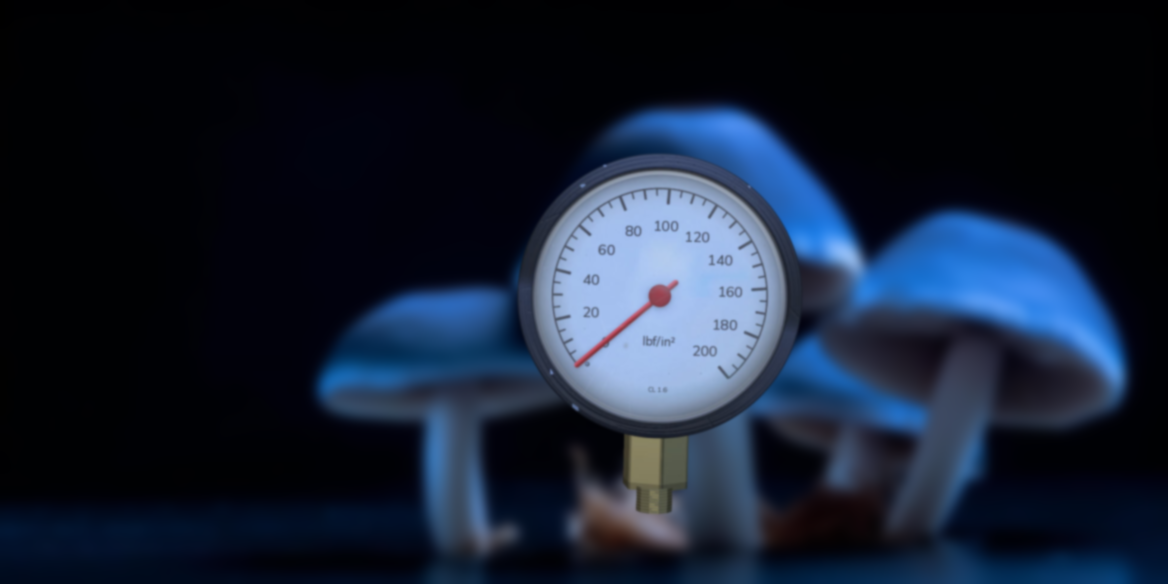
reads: **0** psi
